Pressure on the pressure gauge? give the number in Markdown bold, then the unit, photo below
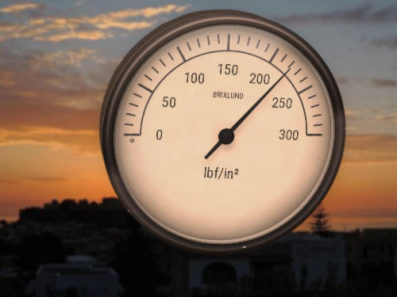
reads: **220** psi
